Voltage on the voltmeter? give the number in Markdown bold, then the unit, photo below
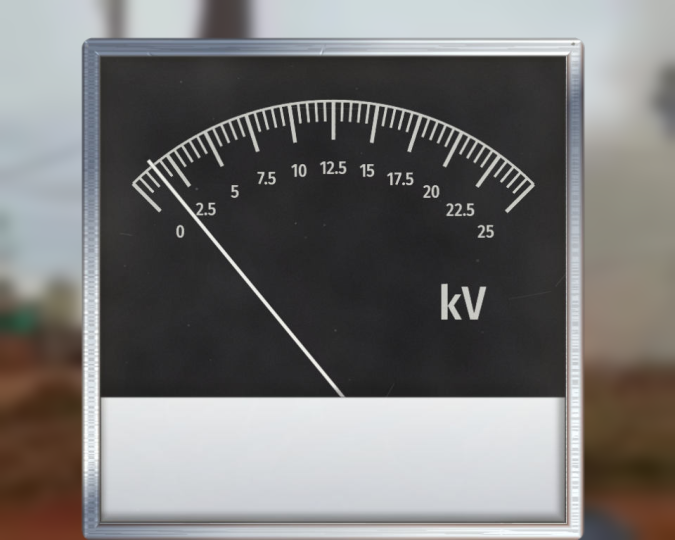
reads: **1.5** kV
